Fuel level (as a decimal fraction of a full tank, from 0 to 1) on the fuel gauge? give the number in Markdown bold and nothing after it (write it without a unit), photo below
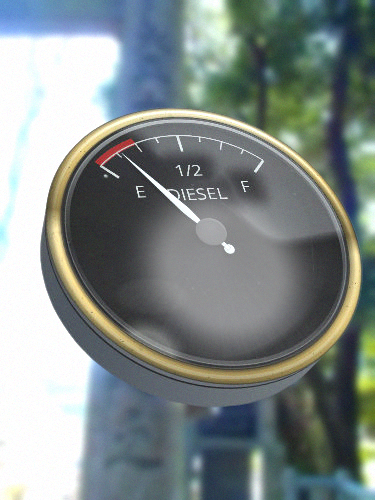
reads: **0.125**
